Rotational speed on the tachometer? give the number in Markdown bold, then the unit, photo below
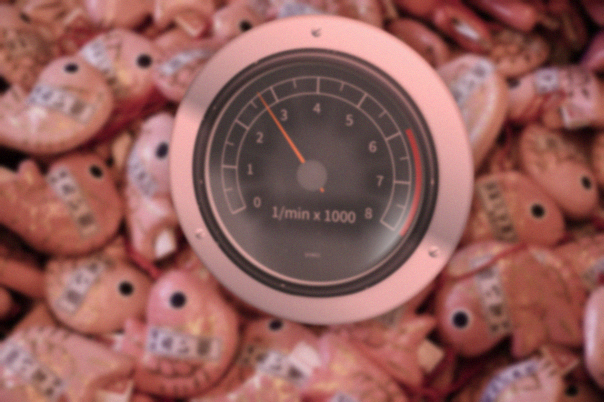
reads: **2750** rpm
